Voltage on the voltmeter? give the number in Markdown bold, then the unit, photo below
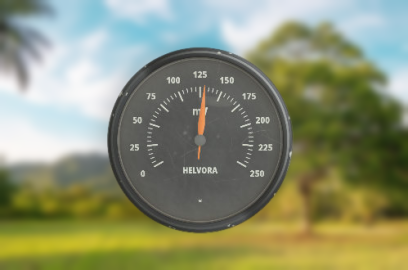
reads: **130** mV
